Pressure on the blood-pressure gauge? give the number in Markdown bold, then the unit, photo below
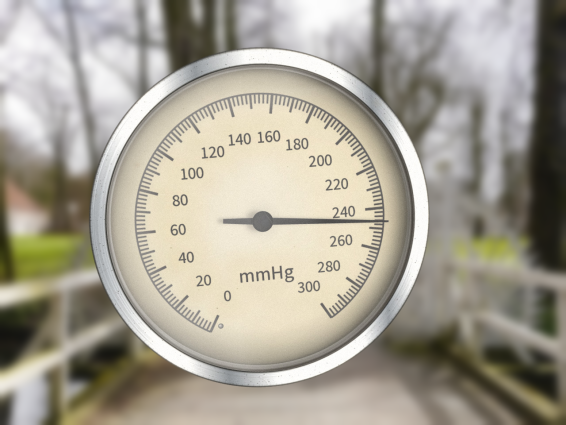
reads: **246** mmHg
